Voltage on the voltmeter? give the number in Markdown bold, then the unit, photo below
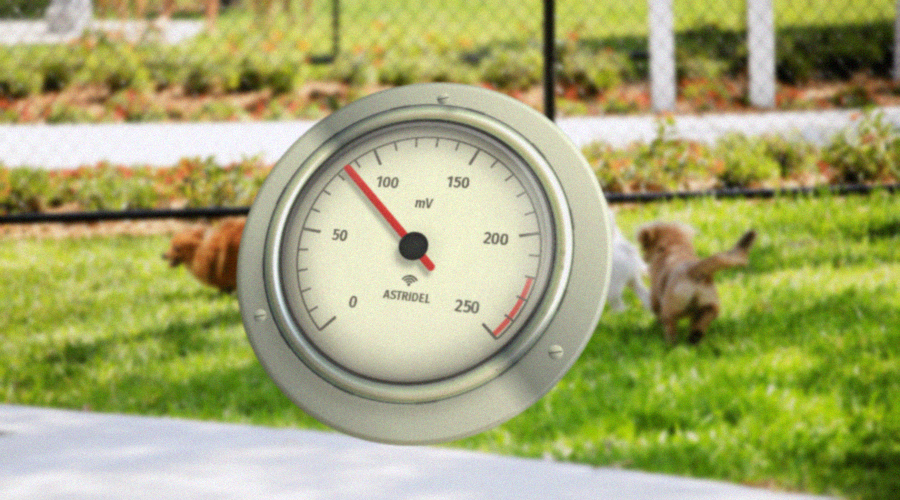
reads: **85** mV
